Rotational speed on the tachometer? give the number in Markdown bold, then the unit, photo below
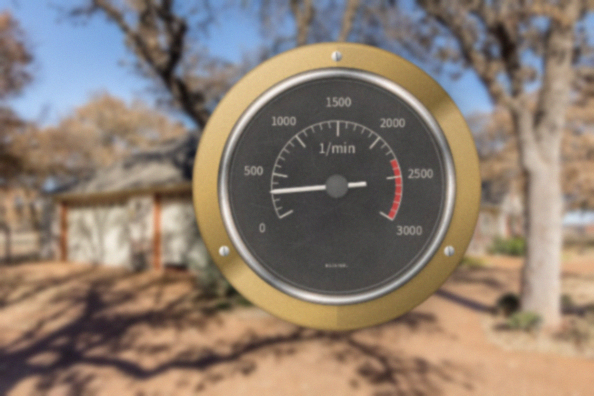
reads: **300** rpm
